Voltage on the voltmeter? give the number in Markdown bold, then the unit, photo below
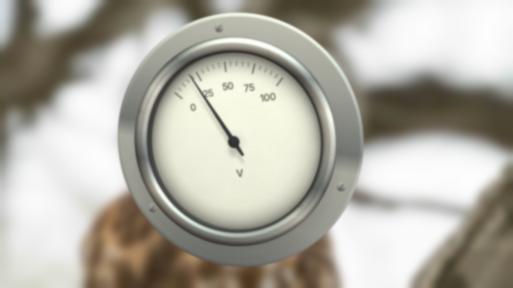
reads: **20** V
